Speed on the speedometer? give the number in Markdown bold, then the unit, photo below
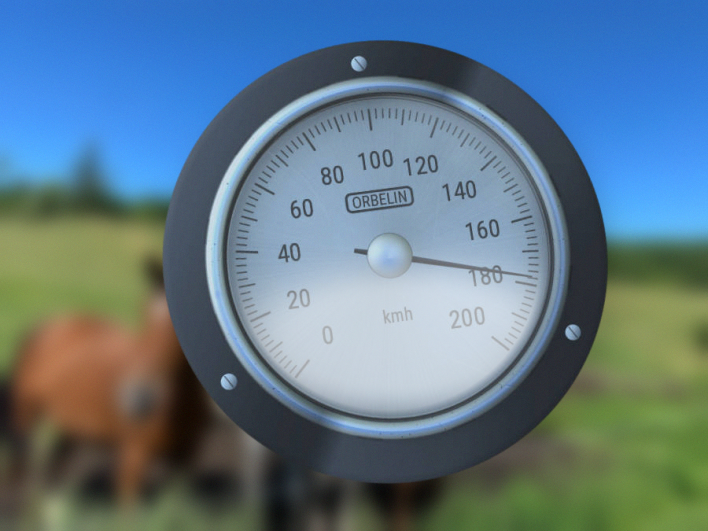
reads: **178** km/h
